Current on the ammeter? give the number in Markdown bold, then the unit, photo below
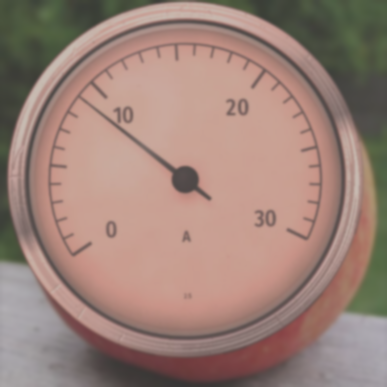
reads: **9** A
